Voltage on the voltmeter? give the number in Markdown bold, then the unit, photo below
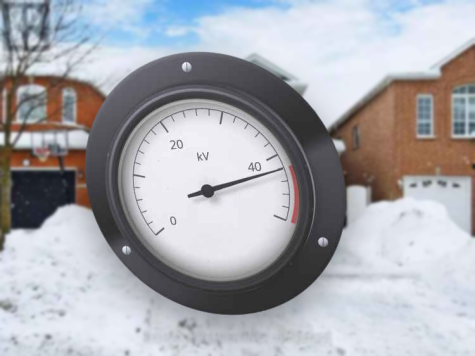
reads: **42** kV
